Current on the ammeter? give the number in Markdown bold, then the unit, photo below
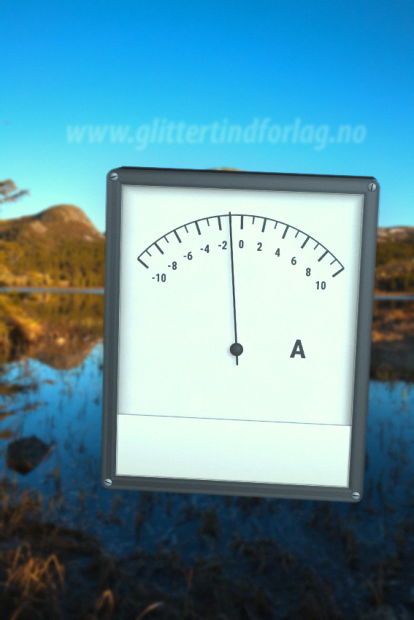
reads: **-1** A
